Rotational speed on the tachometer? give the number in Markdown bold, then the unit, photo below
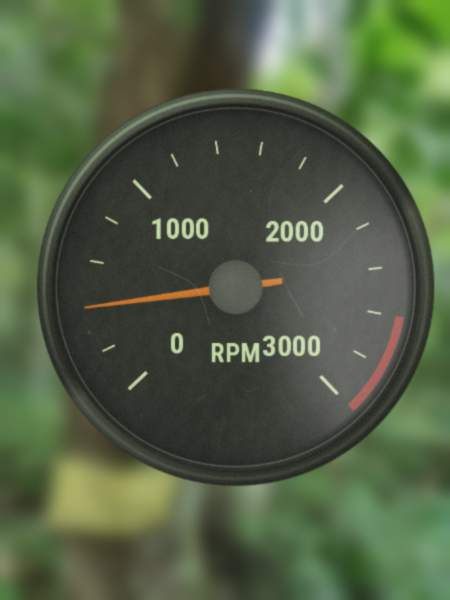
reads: **400** rpm
